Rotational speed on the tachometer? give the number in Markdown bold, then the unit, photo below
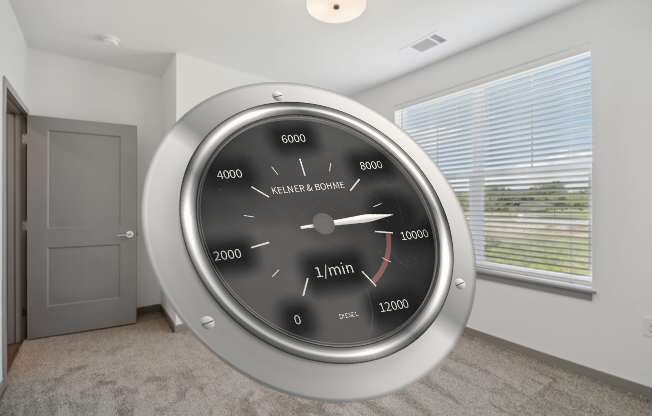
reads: **9500** rpm
